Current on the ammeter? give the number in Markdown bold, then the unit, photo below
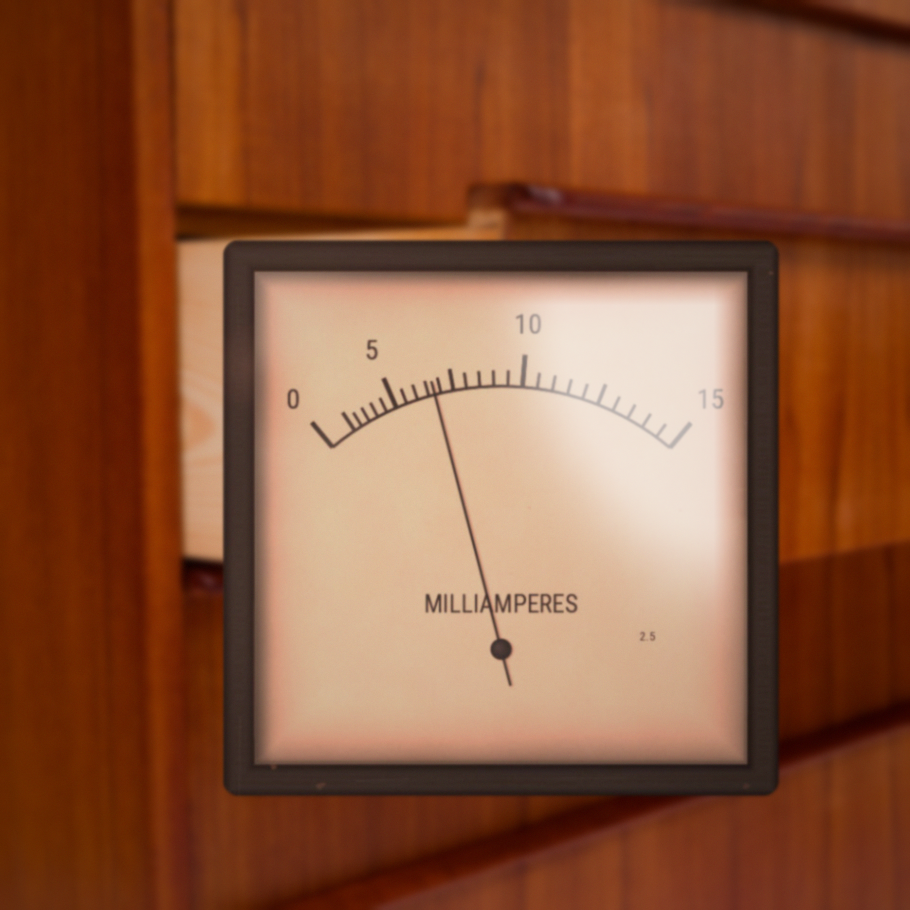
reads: **6.75** mA
